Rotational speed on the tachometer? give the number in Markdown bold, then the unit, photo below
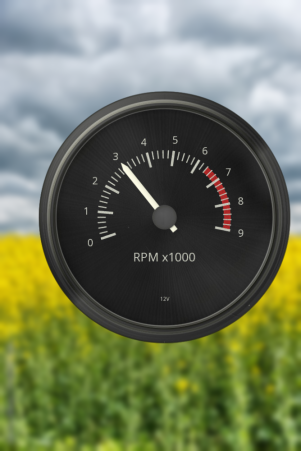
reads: **3000** rpm
